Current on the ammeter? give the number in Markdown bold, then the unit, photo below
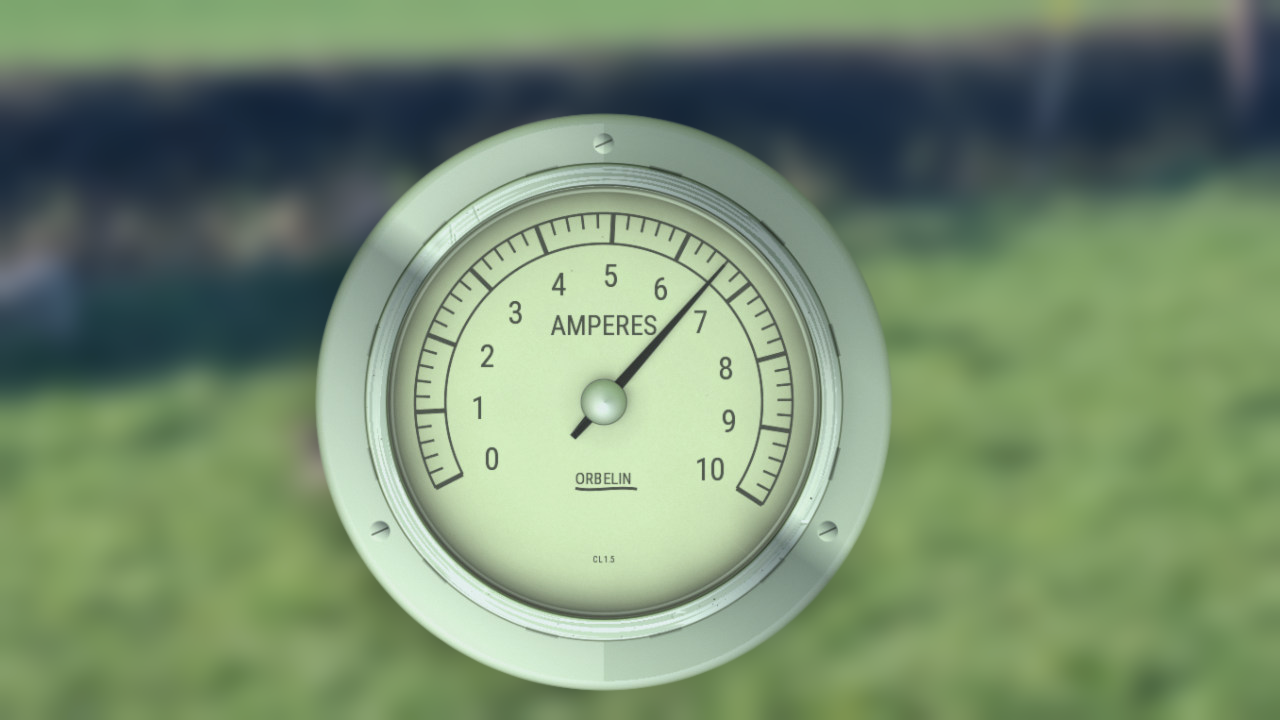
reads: **6.6** A
